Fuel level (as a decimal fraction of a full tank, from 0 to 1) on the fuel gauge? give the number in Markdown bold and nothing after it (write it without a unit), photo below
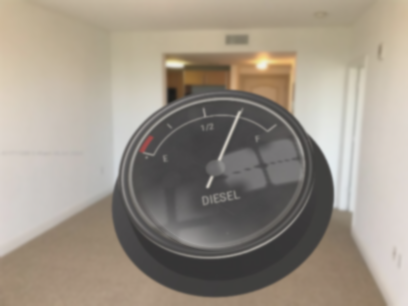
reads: **0.75**
